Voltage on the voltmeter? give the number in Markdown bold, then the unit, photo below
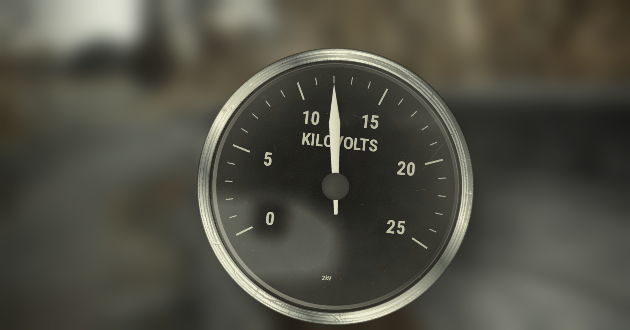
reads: **12** kV
